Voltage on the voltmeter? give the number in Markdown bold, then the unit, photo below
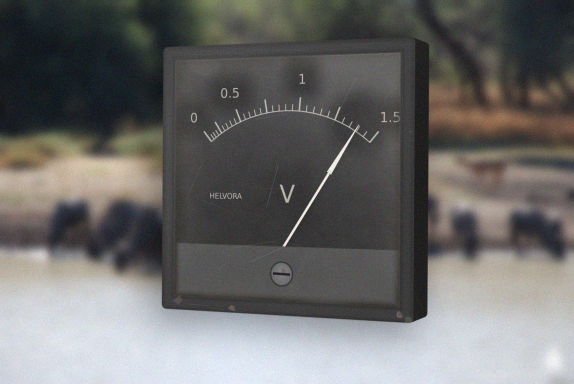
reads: **1.4** V
